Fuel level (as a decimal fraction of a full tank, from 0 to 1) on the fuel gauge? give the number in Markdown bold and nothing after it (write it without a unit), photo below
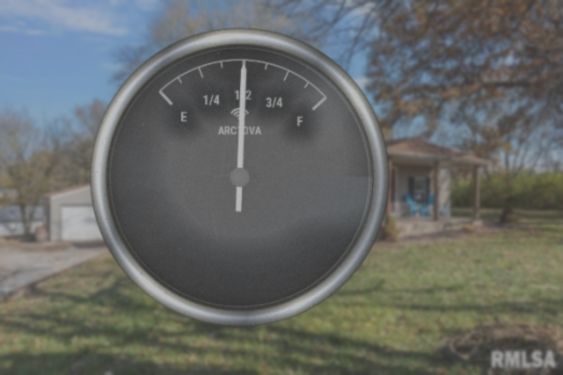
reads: **0.5**
